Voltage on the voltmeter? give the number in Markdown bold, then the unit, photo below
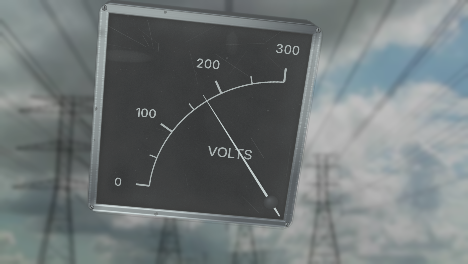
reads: **175** V
